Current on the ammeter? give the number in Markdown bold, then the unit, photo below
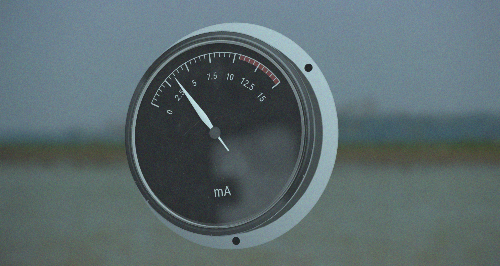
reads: **3.5** mA
